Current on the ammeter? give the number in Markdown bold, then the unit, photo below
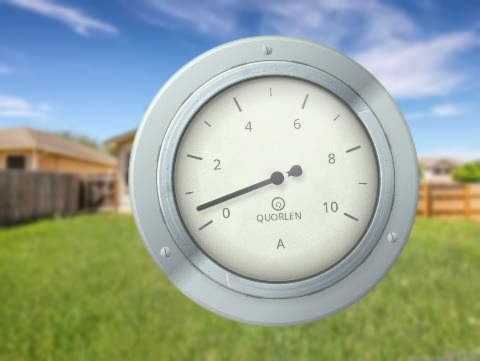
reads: **0.5** A
